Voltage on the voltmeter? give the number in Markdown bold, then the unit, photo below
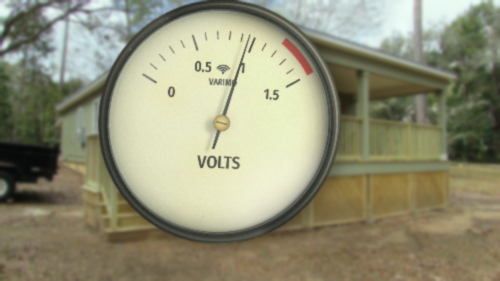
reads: **0.95** V
